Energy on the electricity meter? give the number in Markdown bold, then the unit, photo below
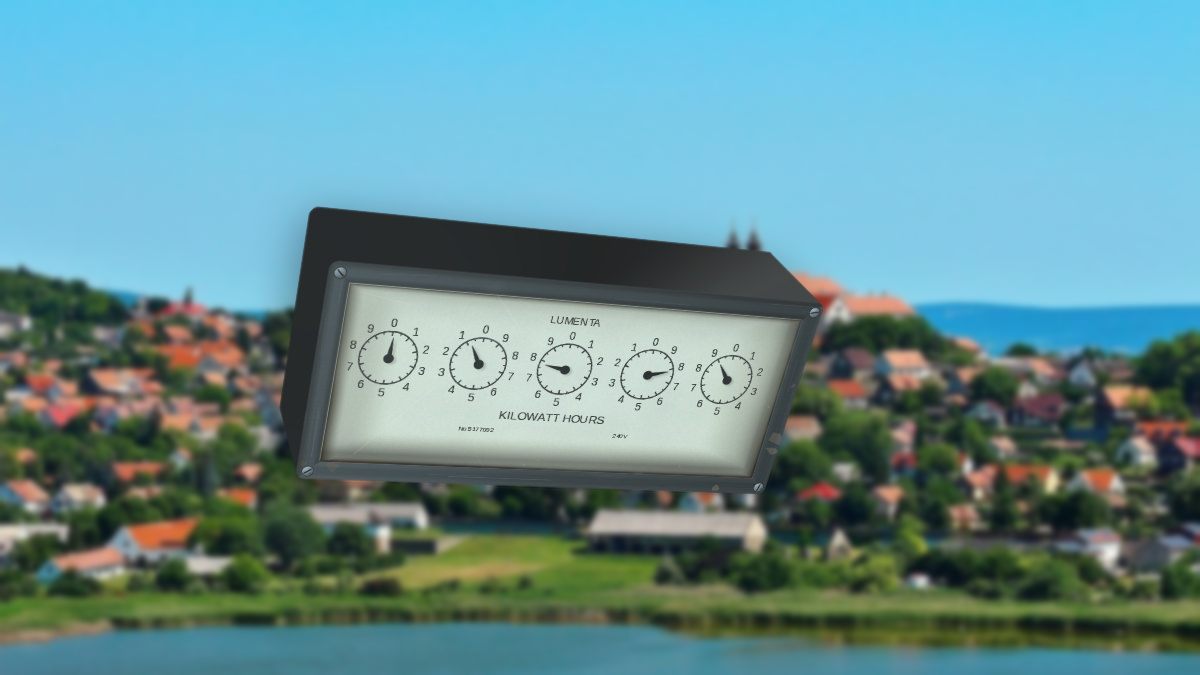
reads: **779** kWh
